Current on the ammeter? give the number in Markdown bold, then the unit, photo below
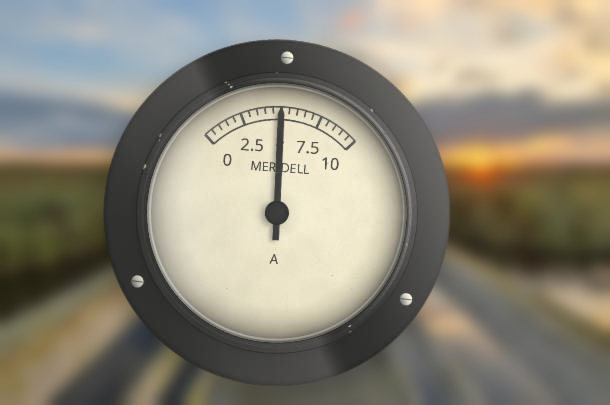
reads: **5** A
